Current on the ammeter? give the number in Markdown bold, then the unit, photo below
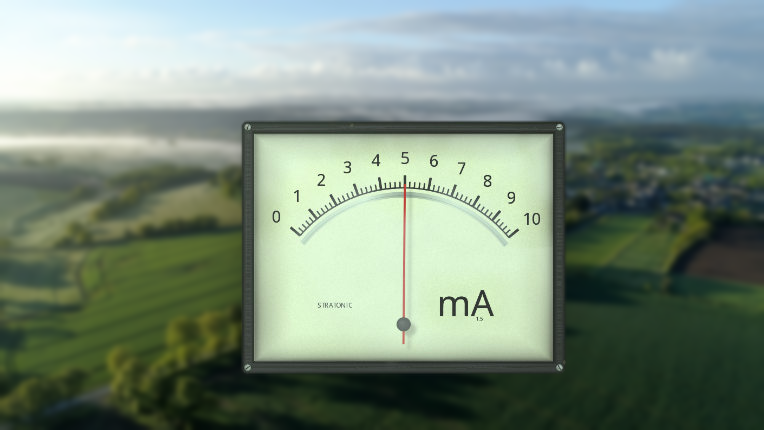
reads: **5** mA
